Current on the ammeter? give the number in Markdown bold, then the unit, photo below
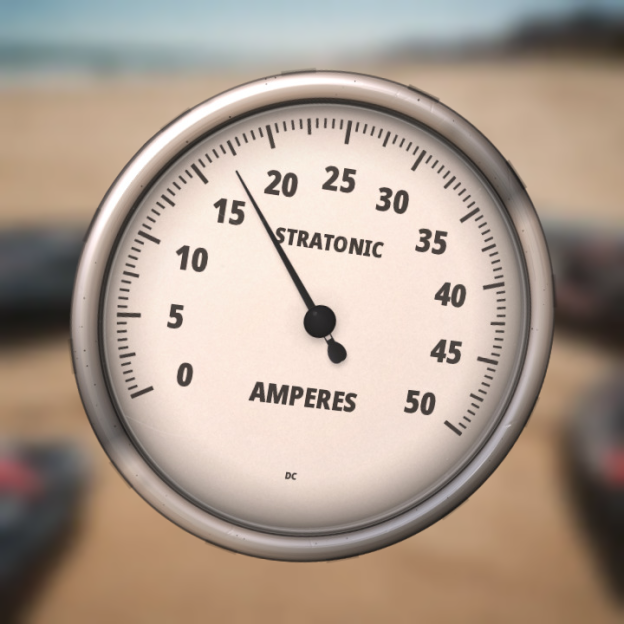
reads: **17** A
